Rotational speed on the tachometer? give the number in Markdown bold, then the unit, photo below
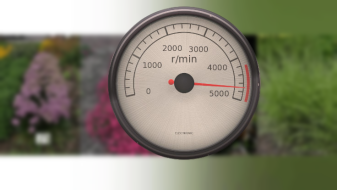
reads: **4700** rpm
